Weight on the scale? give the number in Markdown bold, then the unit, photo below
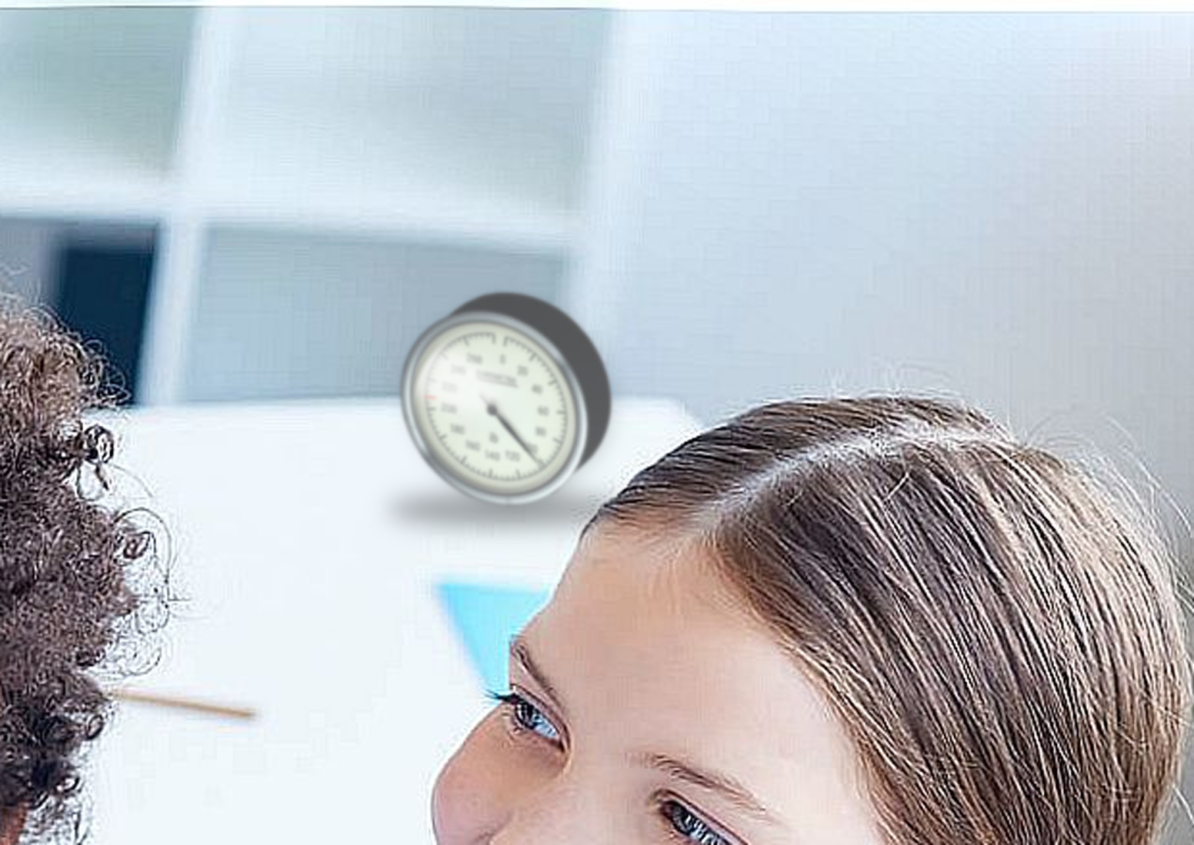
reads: **100** lb
